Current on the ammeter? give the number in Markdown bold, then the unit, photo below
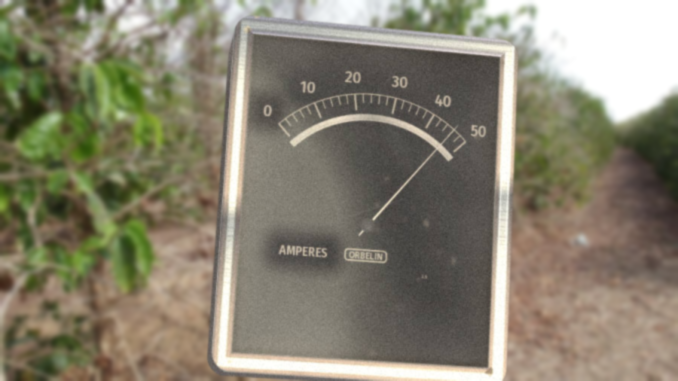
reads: **46** A
